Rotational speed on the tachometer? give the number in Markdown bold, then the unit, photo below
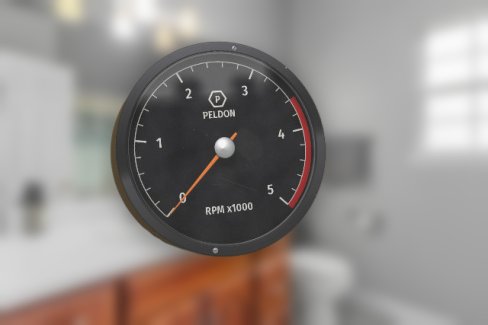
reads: **0** rpm
